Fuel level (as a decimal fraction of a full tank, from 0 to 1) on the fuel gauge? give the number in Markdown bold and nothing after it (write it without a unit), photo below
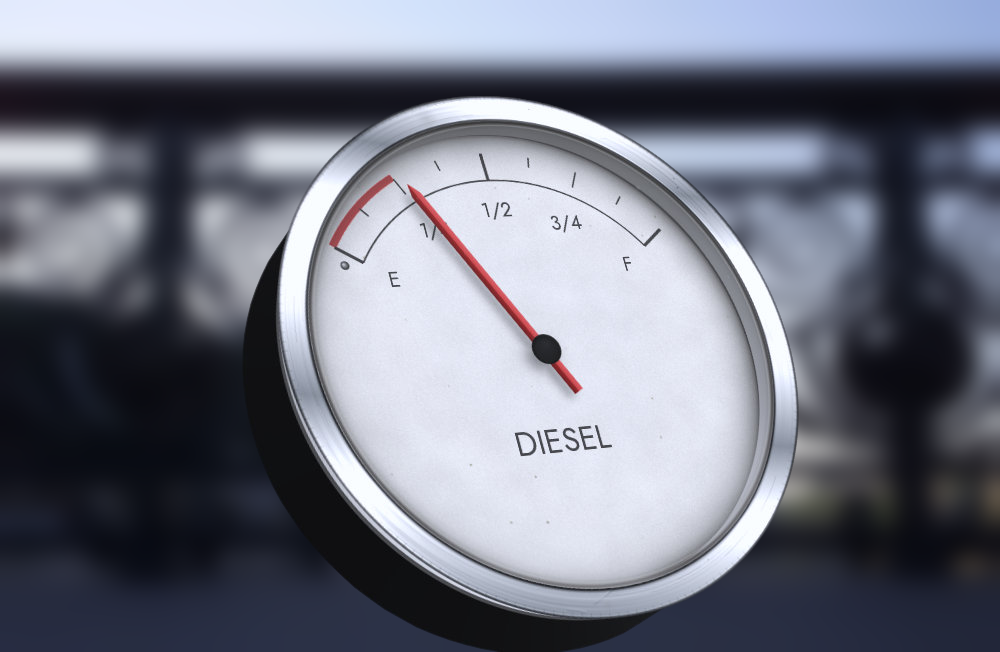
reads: **0.25**
